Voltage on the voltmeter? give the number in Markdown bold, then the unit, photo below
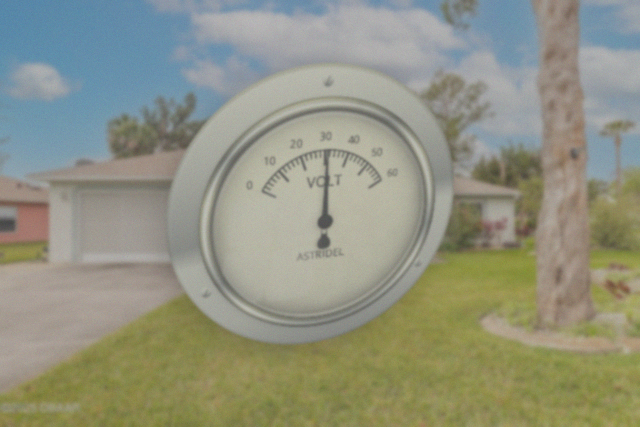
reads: **30** V
